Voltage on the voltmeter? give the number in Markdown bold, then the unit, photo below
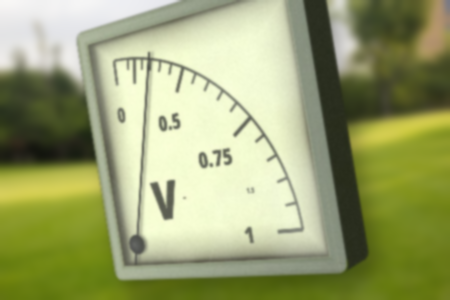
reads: **0.35** V
